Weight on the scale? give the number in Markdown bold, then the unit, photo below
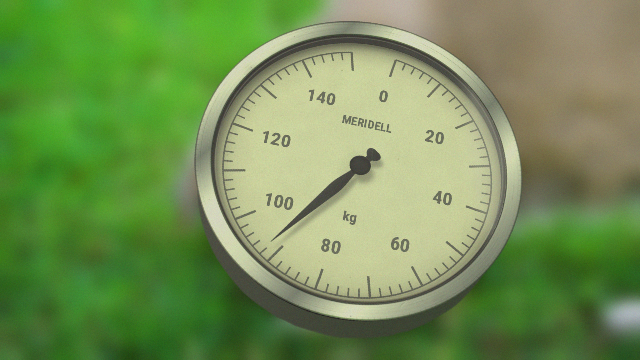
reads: **92** kg
